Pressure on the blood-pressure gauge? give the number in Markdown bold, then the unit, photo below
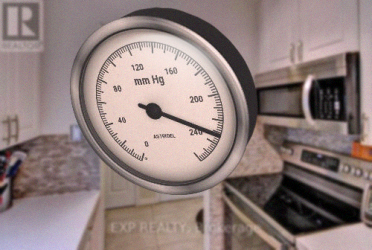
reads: **230** mmHg
